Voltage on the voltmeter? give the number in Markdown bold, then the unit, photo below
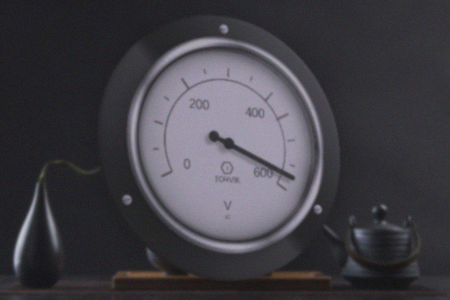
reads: **575** V
